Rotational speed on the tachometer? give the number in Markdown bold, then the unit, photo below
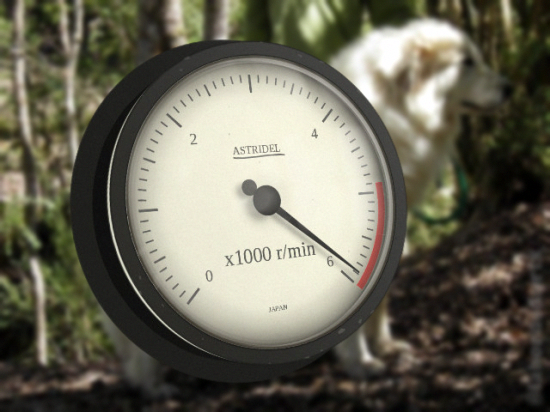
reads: **5900** rpm
